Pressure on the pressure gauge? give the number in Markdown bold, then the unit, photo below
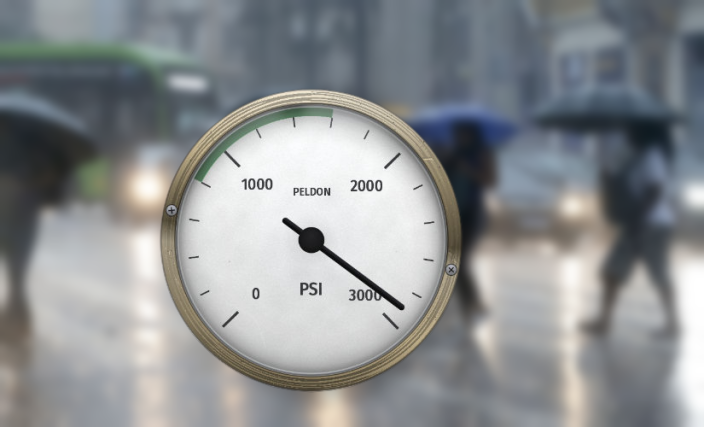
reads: **2900** psi
